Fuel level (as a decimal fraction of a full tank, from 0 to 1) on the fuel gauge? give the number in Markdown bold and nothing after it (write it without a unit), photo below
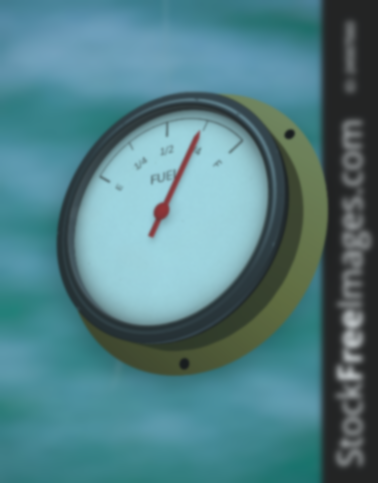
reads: **0.75**
